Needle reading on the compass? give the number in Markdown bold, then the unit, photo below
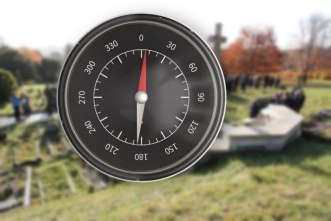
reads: **5** °
